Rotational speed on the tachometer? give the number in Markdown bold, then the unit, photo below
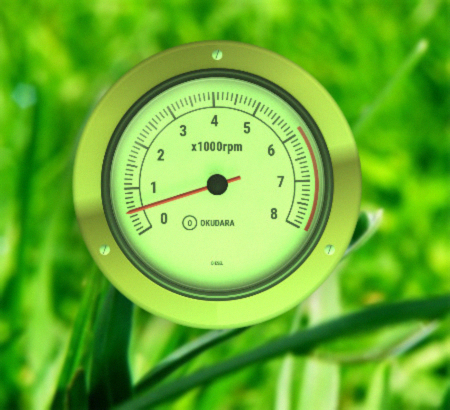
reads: **500** rpm
